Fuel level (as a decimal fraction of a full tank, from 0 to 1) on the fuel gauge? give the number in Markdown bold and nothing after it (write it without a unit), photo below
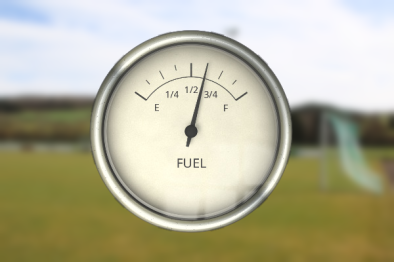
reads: **0.625**
